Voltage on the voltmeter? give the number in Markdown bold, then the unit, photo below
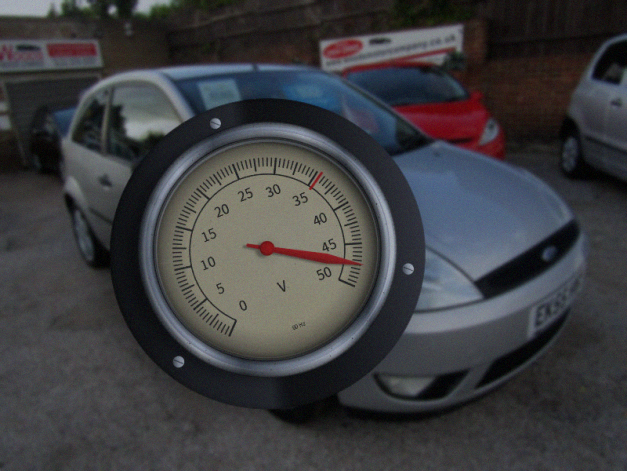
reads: **47.5** V
